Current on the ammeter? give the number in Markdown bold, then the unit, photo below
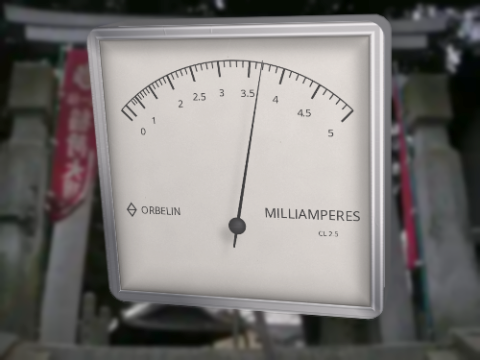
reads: **3.7** mA
